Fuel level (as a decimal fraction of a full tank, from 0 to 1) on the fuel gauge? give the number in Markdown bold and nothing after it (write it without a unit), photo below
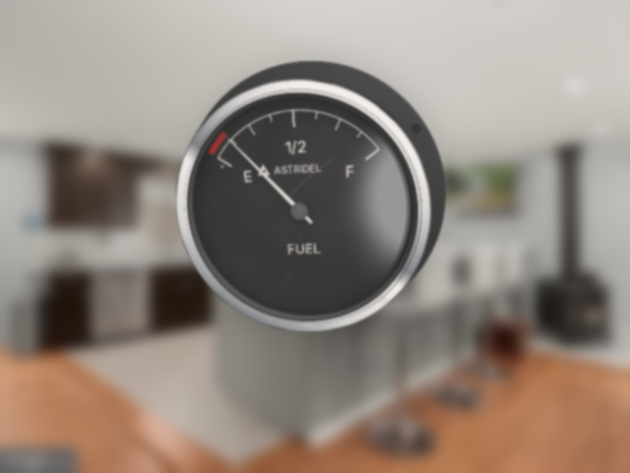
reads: **0.125**
